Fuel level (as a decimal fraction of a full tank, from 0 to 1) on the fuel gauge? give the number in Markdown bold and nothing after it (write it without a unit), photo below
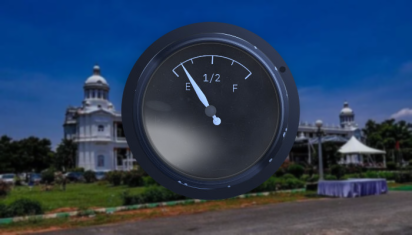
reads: **0.125**
